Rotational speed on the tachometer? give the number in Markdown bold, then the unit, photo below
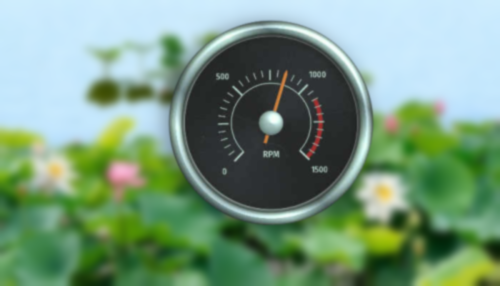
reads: **850** rpm
